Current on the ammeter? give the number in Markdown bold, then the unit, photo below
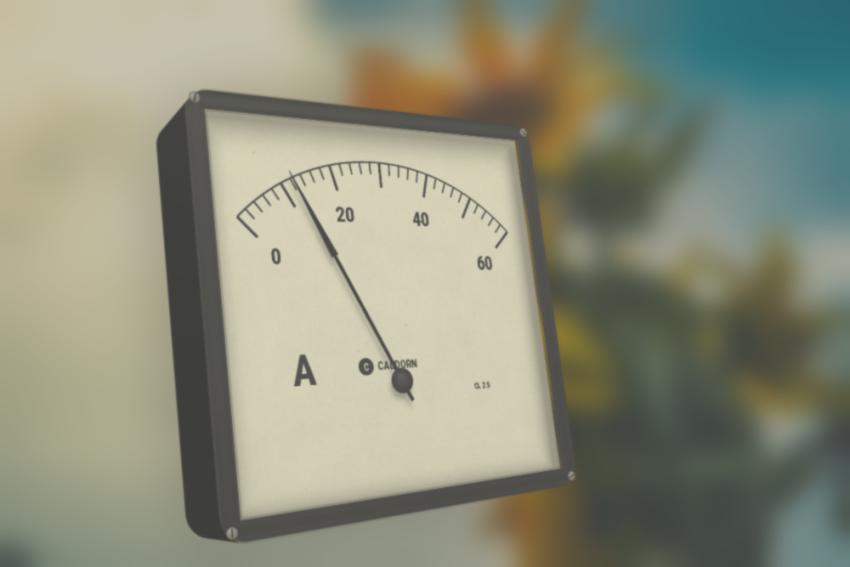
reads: **12** A
